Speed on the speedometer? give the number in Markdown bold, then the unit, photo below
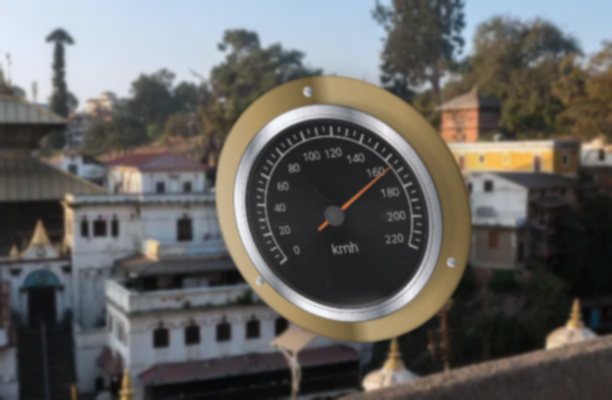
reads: **165** km/h
